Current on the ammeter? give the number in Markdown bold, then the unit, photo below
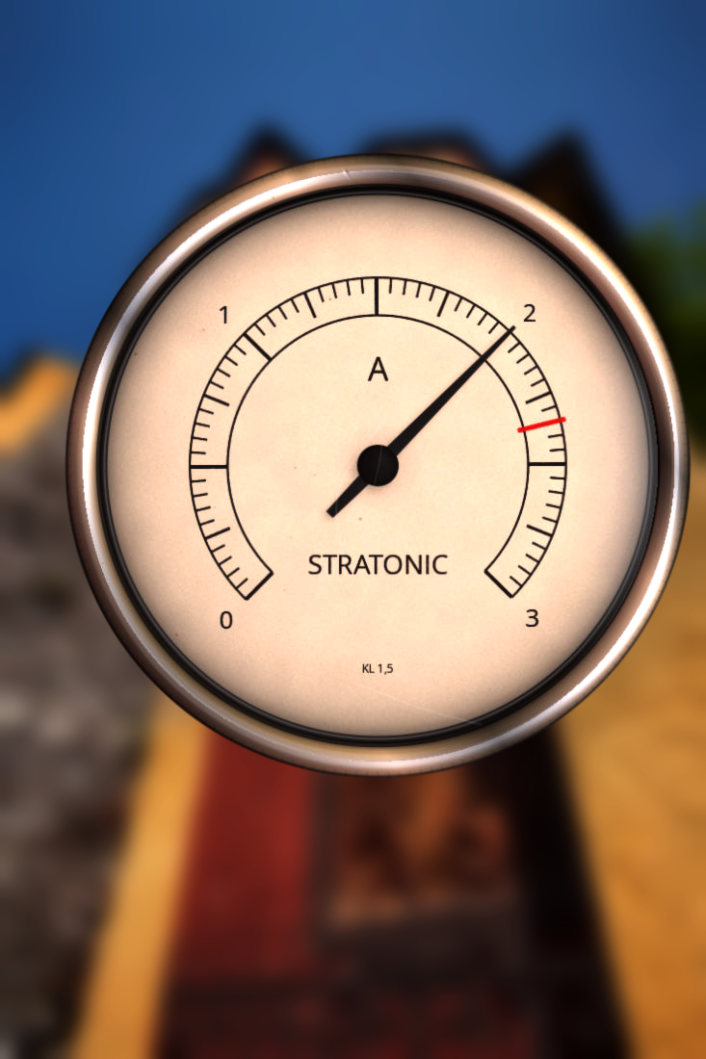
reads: **2** A
